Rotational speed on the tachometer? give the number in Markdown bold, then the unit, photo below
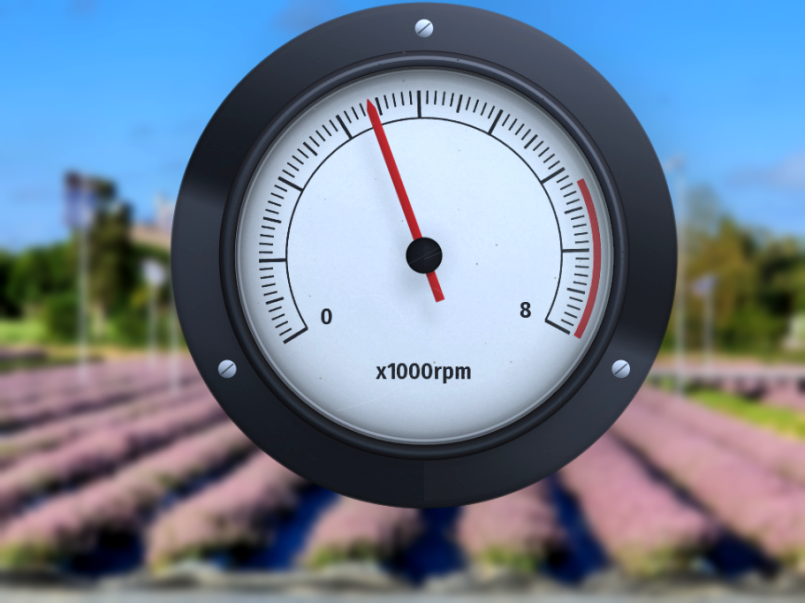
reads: **3400** rpm
